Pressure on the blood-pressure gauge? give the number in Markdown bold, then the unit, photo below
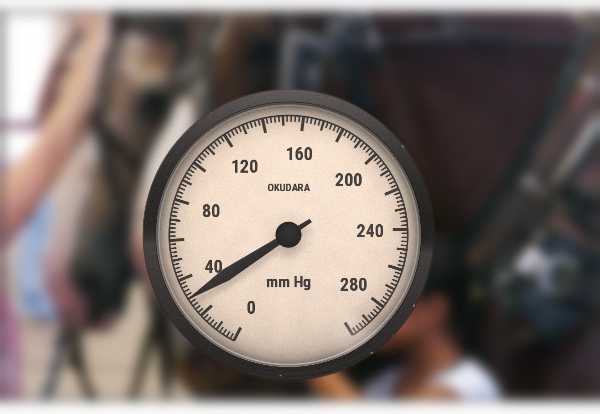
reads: **30** mmHg
